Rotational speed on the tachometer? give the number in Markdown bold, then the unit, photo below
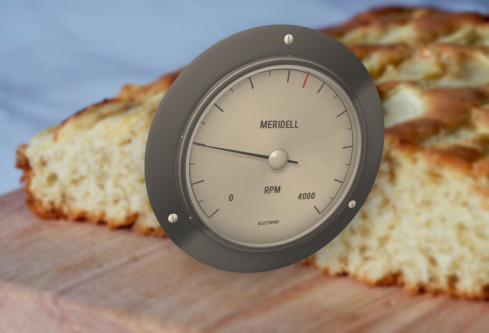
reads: **800** rpm
